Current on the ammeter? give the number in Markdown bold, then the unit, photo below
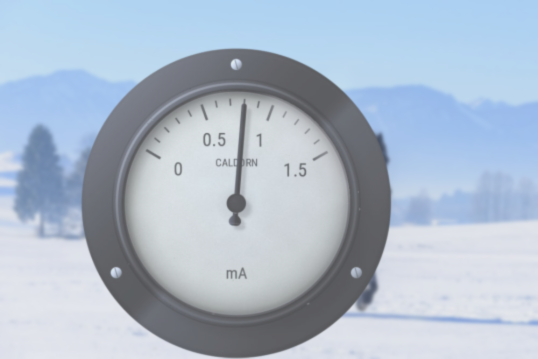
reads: **0.8** mA
